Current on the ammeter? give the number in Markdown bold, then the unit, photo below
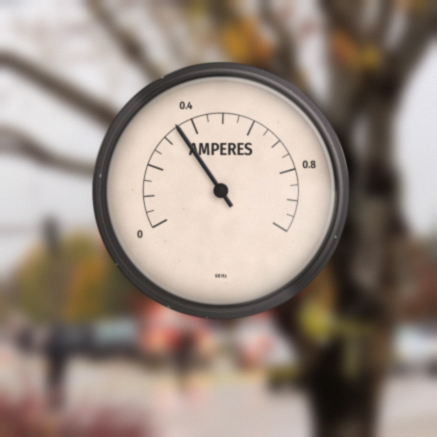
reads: **0.35** A
